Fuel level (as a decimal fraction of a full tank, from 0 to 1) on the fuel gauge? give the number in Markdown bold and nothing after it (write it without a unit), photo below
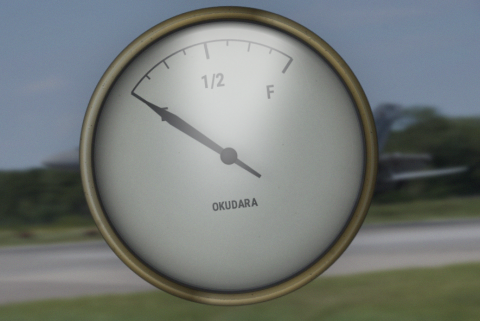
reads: **0**
